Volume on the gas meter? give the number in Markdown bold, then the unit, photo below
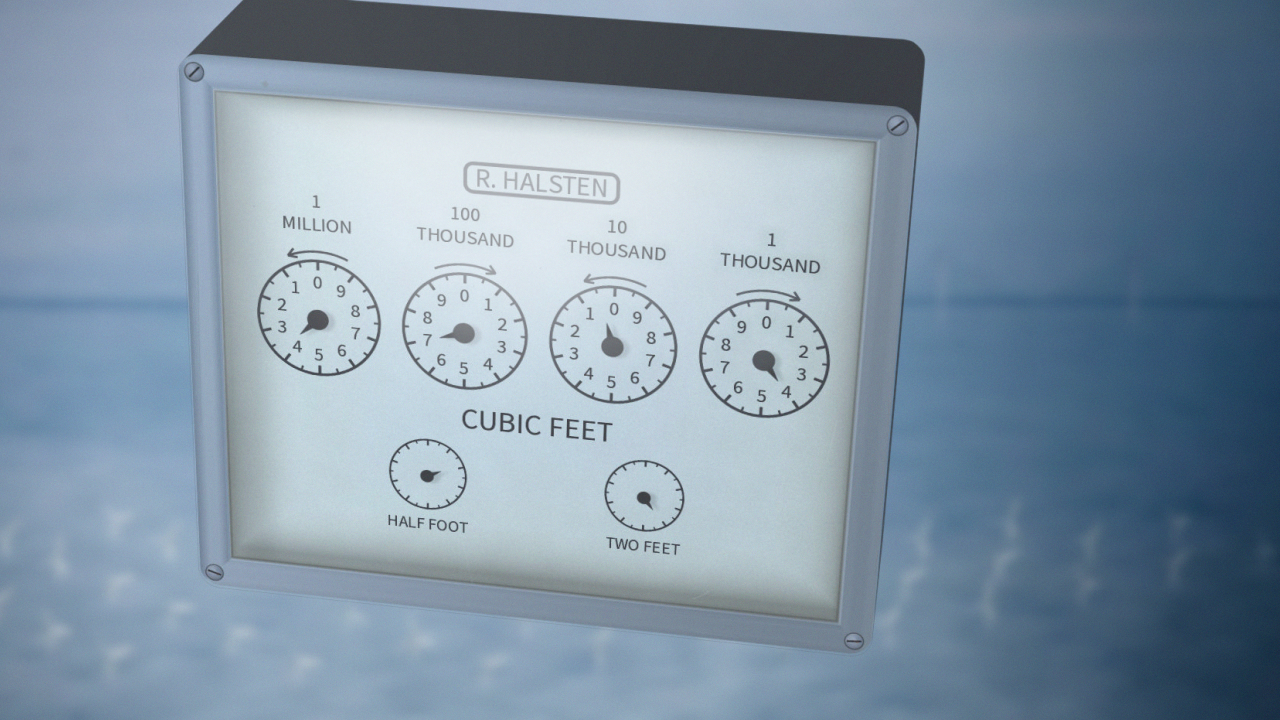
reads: **370400** ft³
